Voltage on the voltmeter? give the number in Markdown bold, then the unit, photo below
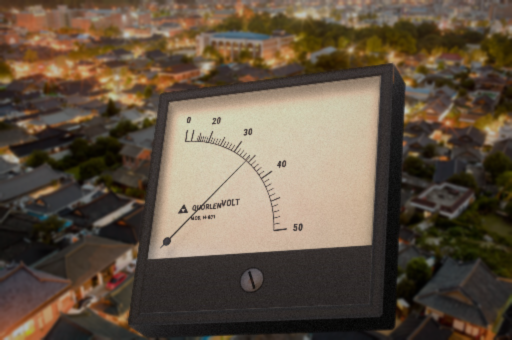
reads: **35** V
